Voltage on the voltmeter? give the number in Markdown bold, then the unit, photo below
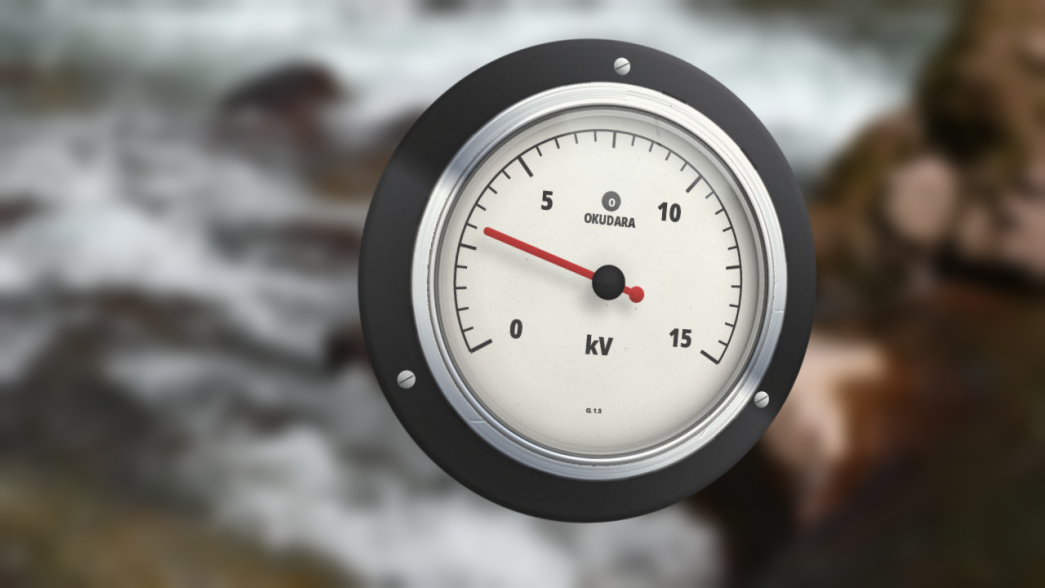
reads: **3** kV
